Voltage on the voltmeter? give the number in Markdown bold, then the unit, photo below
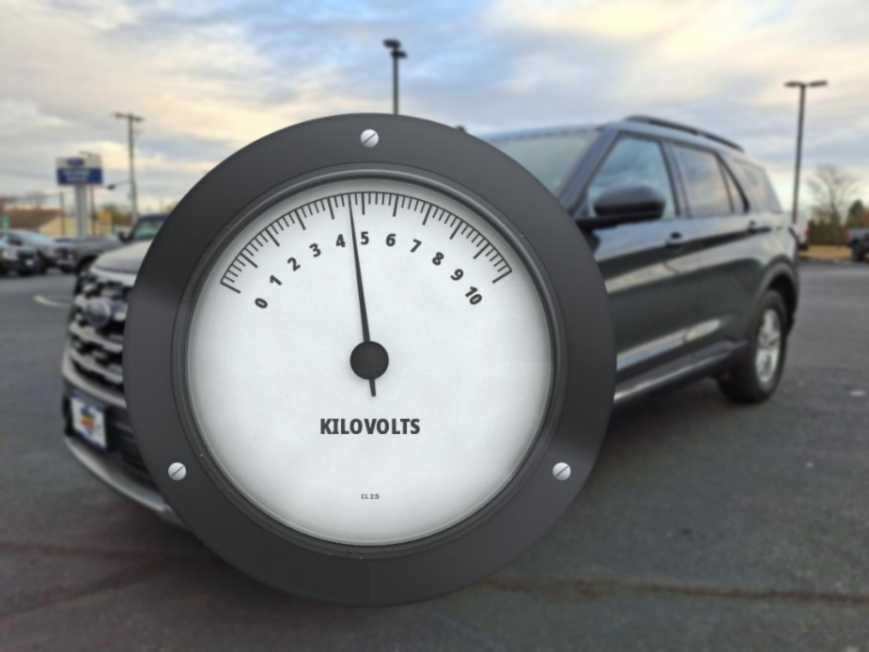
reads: **4.6** kV
